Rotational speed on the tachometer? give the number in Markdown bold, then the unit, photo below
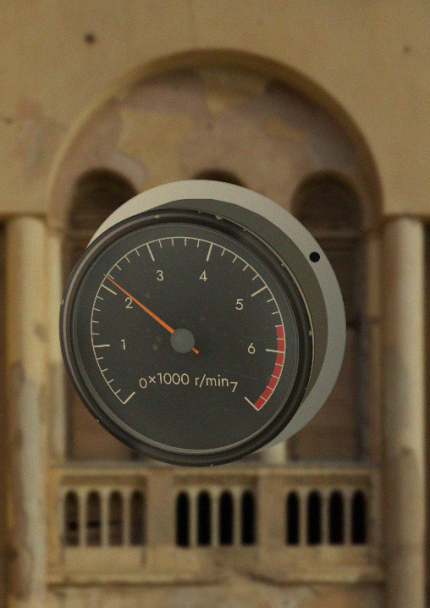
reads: **2200** rpm
